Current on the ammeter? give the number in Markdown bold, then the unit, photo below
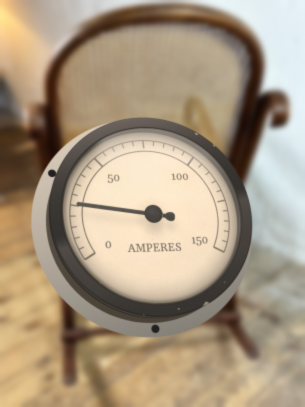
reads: **25** A
